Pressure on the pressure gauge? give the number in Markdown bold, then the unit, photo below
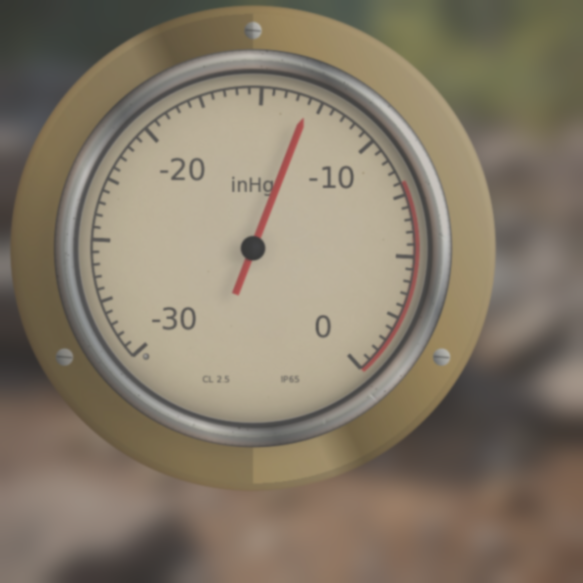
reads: **-13** inHg
